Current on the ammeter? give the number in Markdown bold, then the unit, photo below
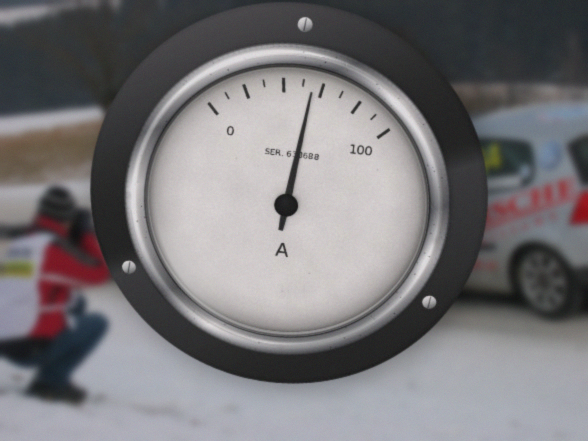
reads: **55** A
